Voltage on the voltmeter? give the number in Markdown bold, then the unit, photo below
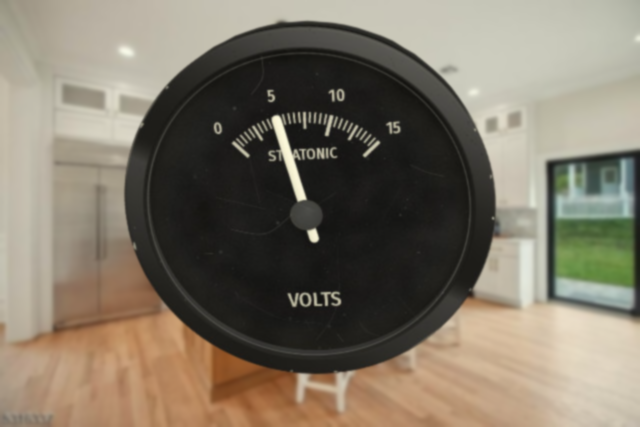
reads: **5** V
